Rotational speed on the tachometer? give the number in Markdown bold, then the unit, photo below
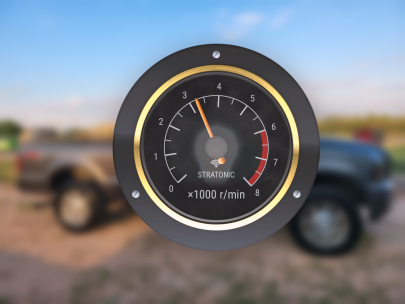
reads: **3250** rpm
